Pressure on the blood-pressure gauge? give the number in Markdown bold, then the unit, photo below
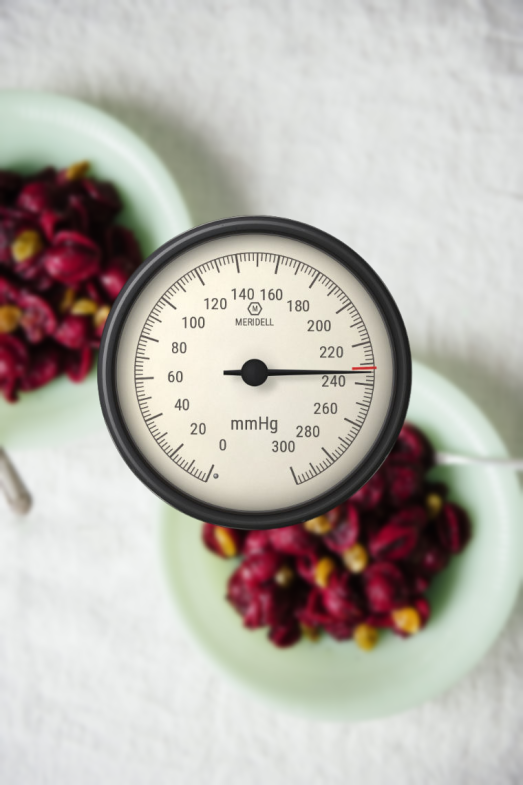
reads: **234** mmHg
